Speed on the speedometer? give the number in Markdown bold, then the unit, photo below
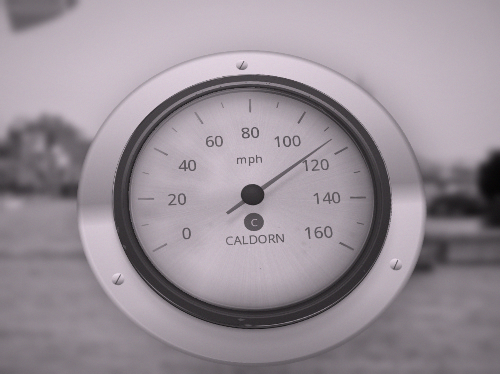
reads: **115** mph
